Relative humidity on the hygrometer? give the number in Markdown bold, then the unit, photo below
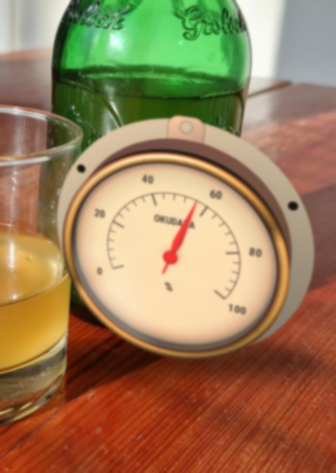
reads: **56** %
